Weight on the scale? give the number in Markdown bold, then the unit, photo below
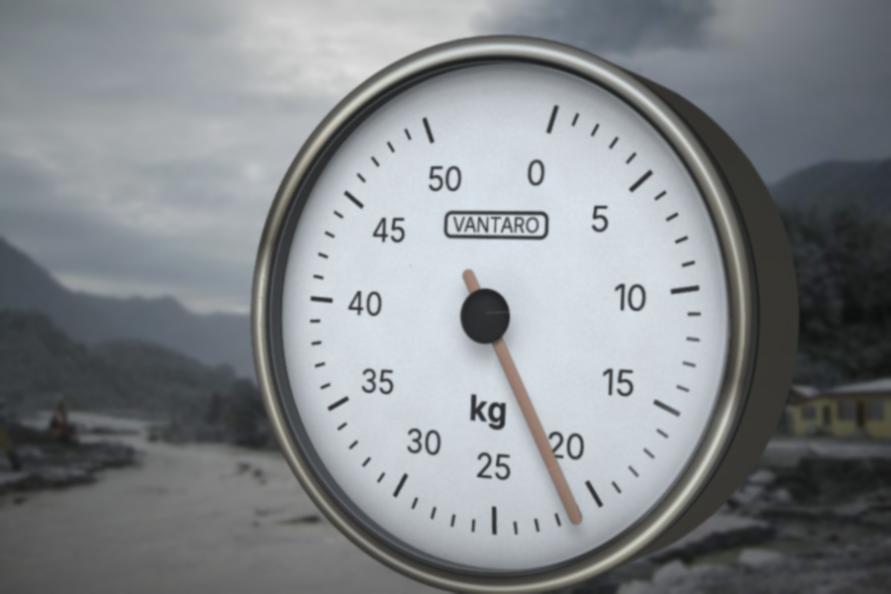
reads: **21** kg
